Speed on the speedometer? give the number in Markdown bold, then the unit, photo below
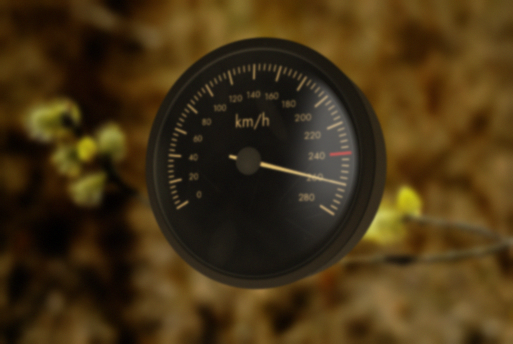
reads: **260** km/h
